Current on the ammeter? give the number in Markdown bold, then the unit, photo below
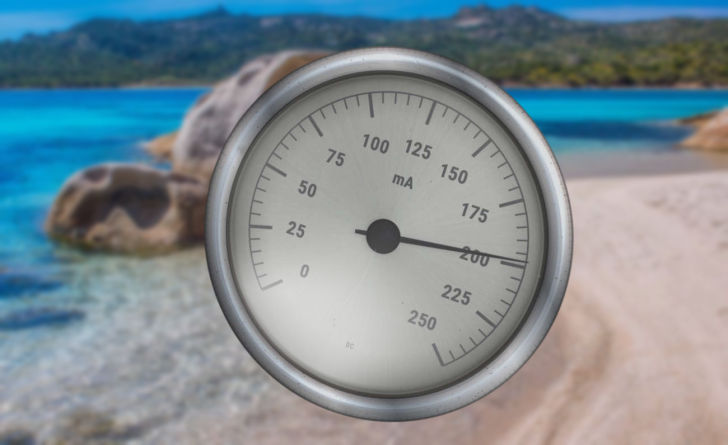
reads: **197.5** mA
